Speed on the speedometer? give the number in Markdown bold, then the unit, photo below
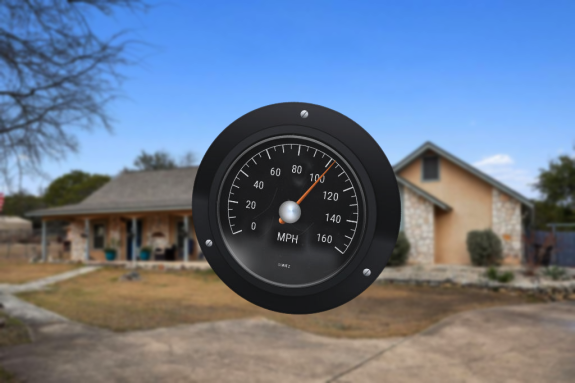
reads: **102.5** mph
